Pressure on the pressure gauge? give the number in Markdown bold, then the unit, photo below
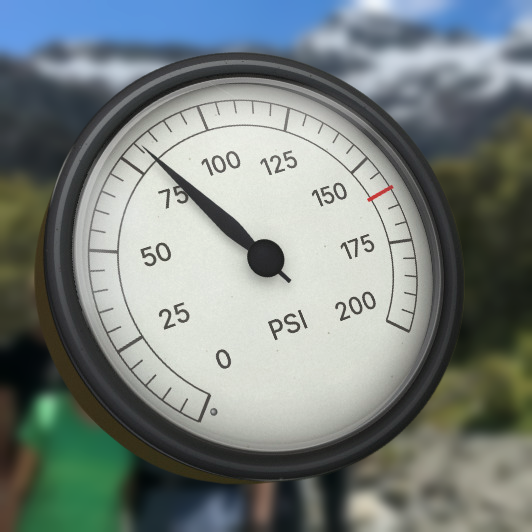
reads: **80** psi
